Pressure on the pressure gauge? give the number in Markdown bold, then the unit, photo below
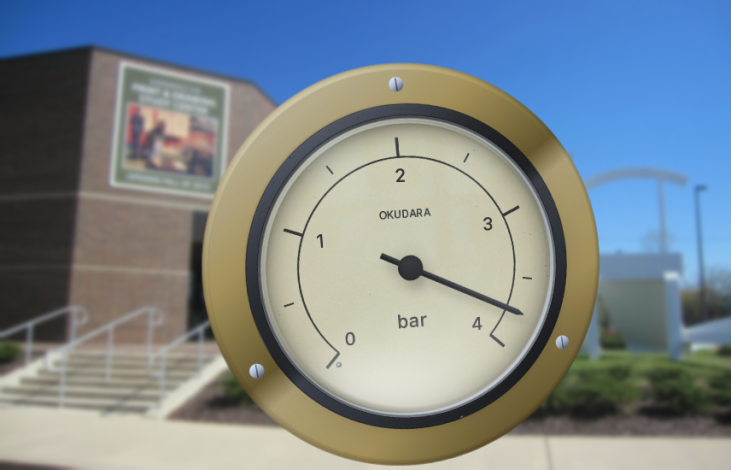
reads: **3.75** bar
